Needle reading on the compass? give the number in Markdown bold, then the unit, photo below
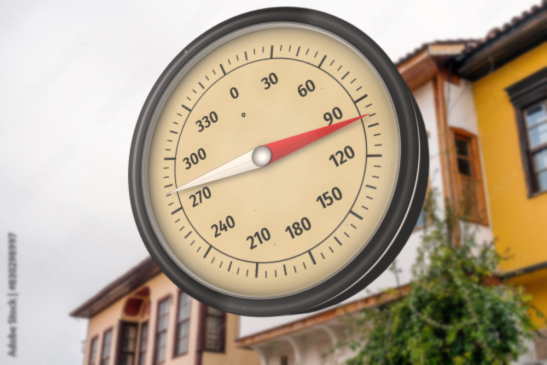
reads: **100** °
